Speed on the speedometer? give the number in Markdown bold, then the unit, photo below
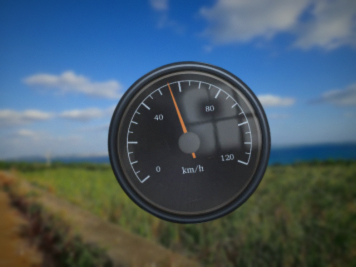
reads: **55** km/h
